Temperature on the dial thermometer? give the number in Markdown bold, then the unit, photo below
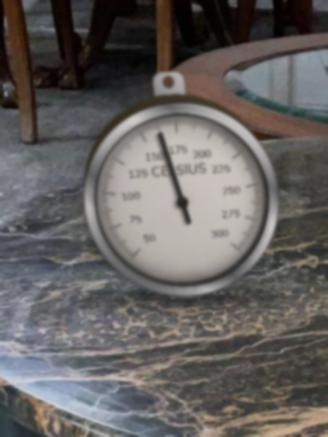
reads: **162.5** °C
